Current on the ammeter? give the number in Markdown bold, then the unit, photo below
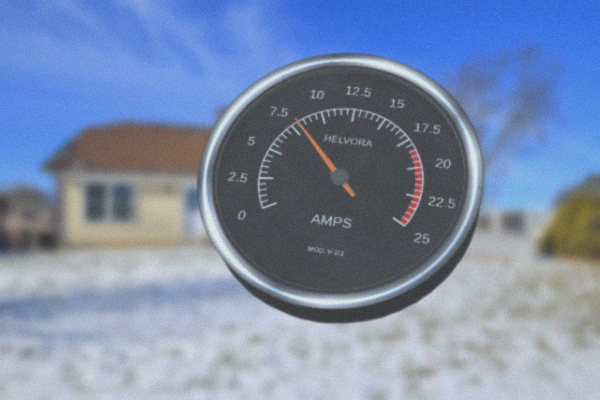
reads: **8** A
